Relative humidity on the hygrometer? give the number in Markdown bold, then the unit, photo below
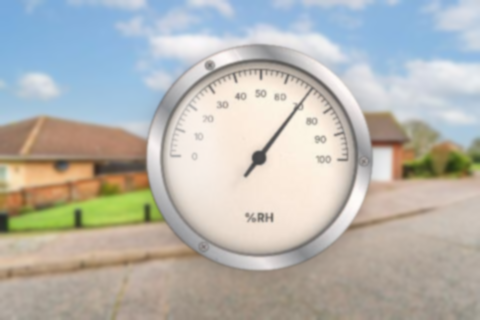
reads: **70** %
